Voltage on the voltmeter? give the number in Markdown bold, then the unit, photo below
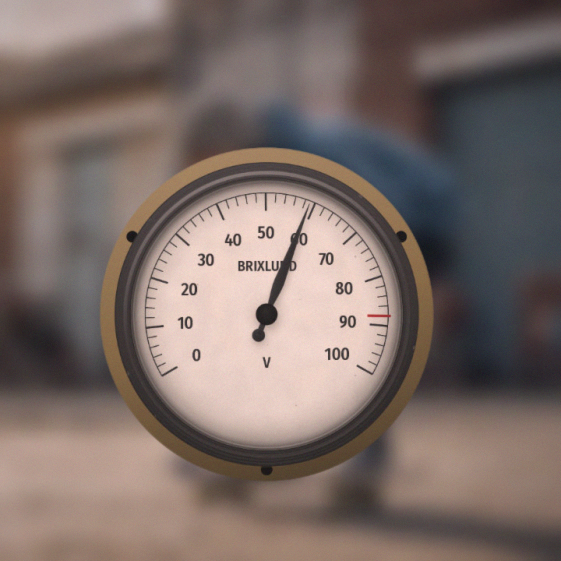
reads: **59** V
